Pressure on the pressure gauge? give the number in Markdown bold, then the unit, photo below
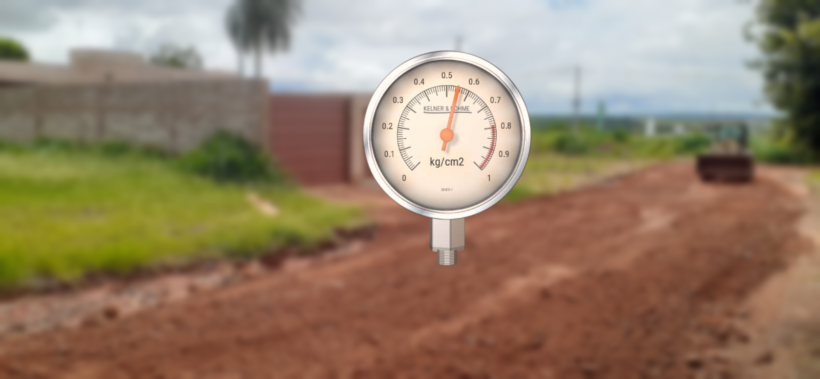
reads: **0.55** kg/cm²
